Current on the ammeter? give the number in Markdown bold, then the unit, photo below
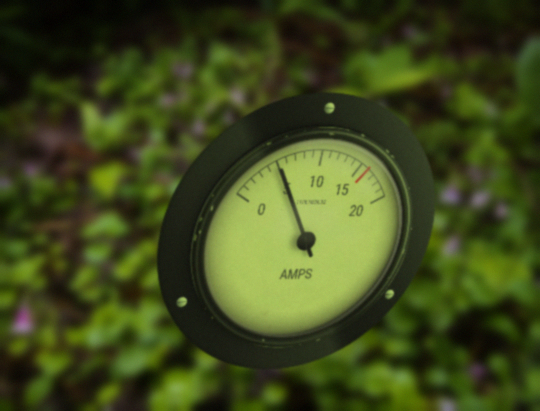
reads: **5** A
